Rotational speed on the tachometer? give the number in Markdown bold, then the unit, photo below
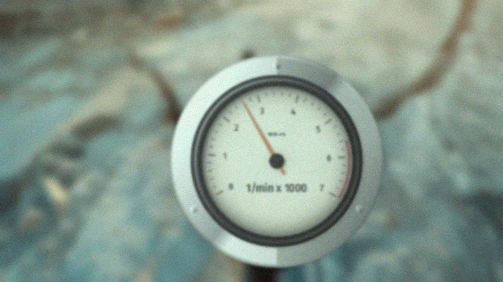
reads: **2600** rpm
